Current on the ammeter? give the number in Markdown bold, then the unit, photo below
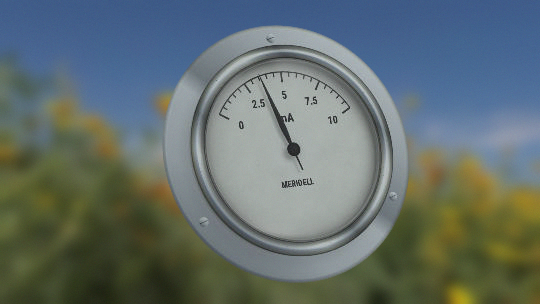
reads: **3.5** mA
